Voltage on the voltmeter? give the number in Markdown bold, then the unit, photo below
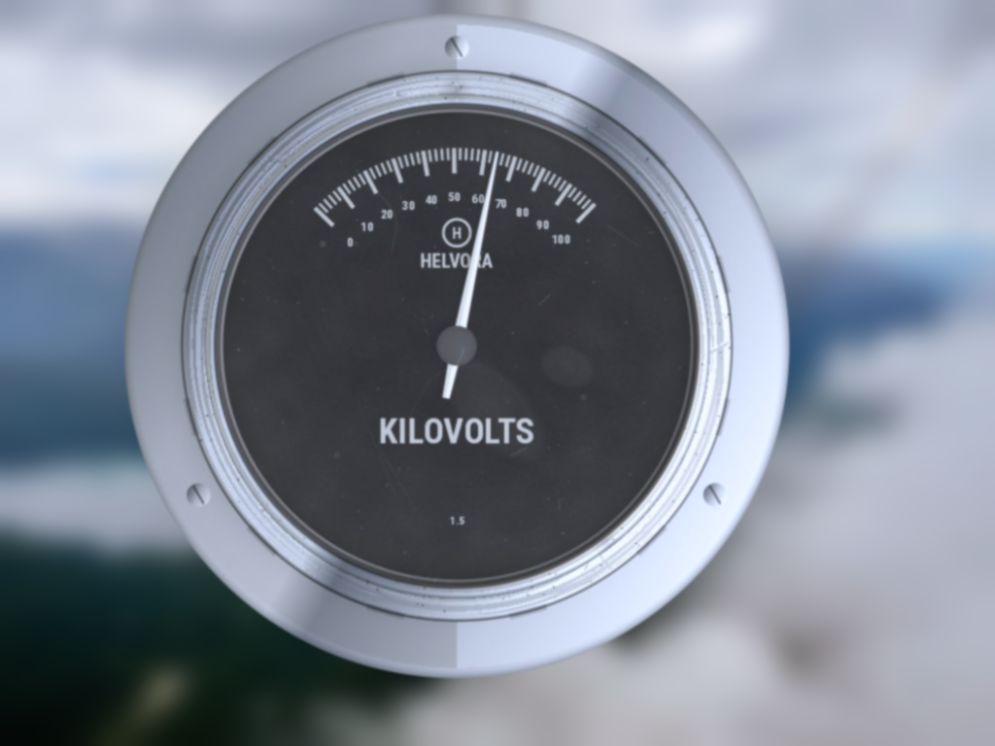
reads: **64** kV
